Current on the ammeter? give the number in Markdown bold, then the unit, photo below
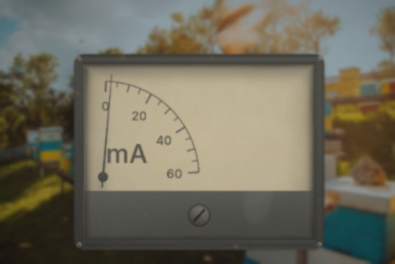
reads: **2.5** mA
